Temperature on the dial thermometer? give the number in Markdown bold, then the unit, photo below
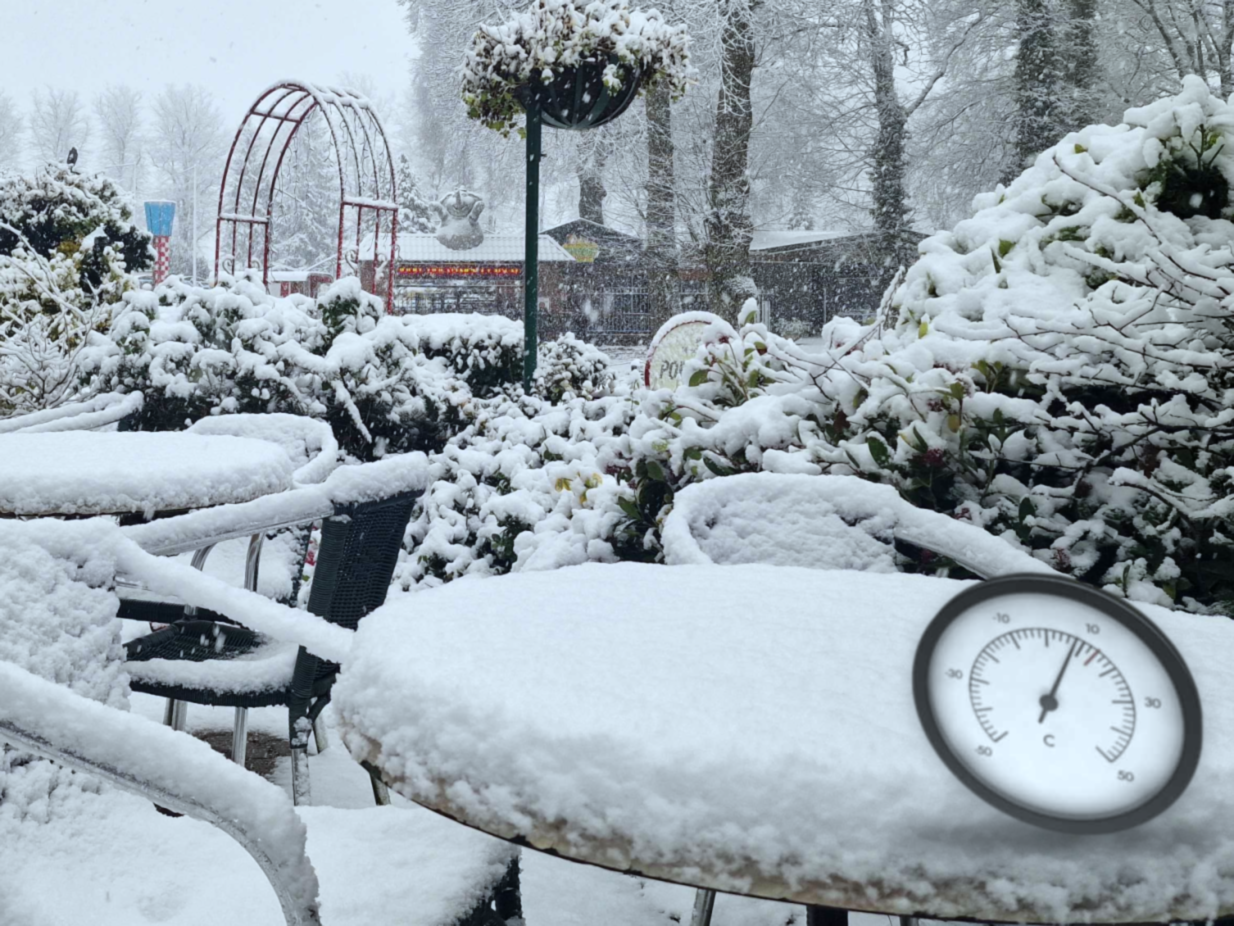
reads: **8** °C
